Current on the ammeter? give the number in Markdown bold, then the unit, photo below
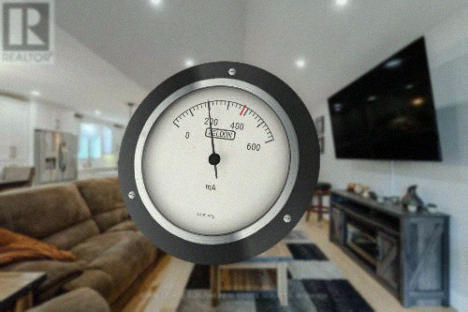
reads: **200** mA
